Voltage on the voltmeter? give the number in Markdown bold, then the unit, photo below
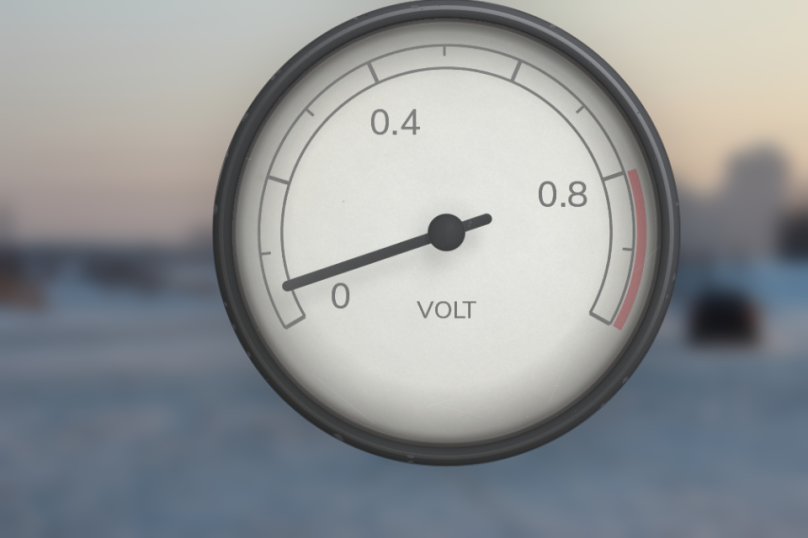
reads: **0.05** V
